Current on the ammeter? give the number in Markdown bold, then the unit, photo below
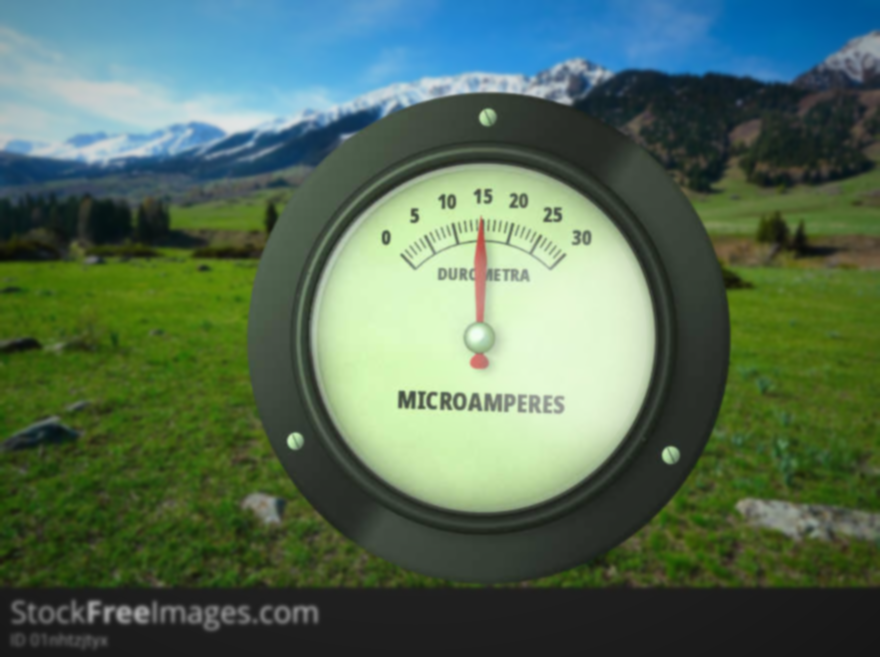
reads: **15** µA
